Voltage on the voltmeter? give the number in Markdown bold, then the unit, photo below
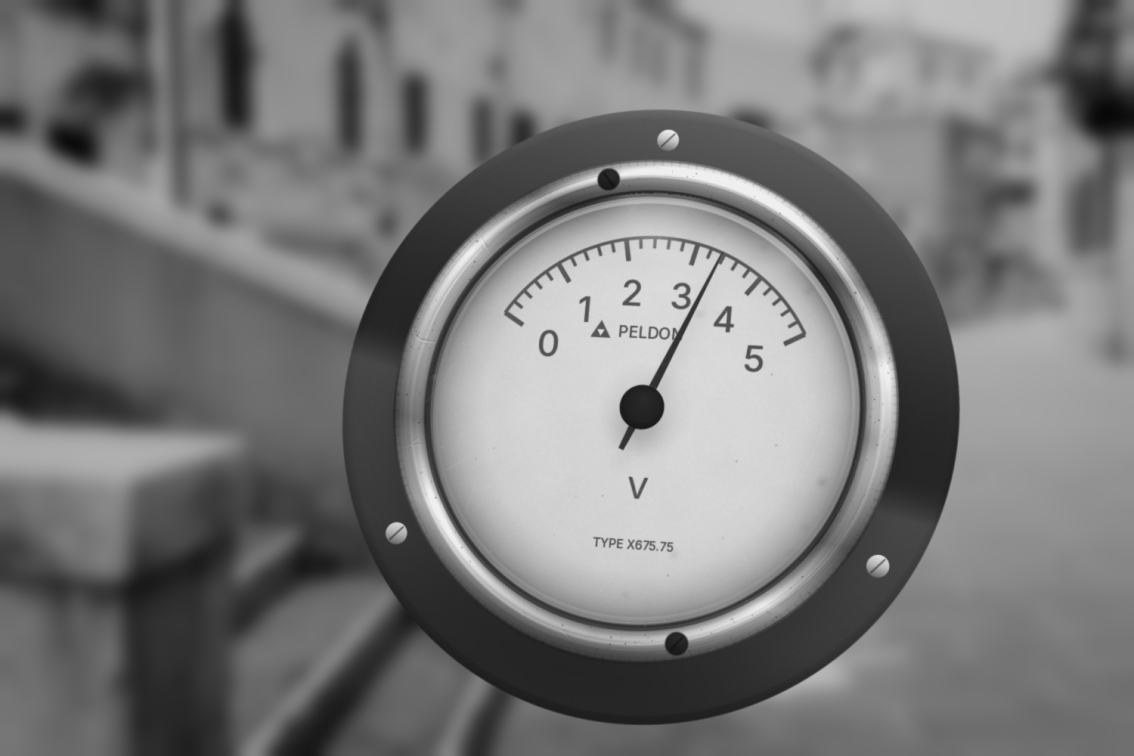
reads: **3.4** V
